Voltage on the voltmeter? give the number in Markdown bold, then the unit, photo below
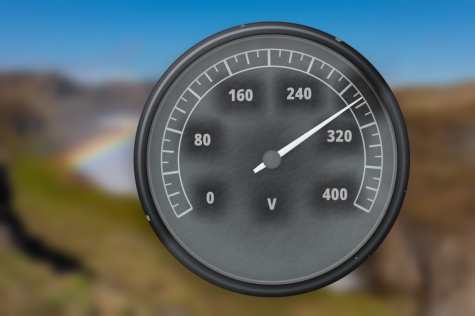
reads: **295** V
